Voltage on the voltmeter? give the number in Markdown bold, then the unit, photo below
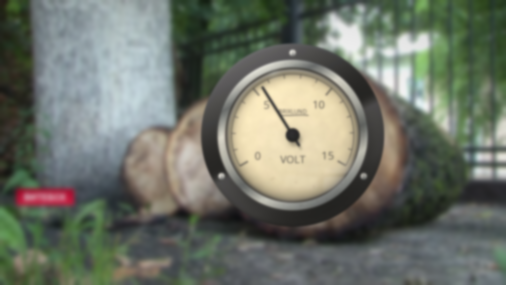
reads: **5.5** V
